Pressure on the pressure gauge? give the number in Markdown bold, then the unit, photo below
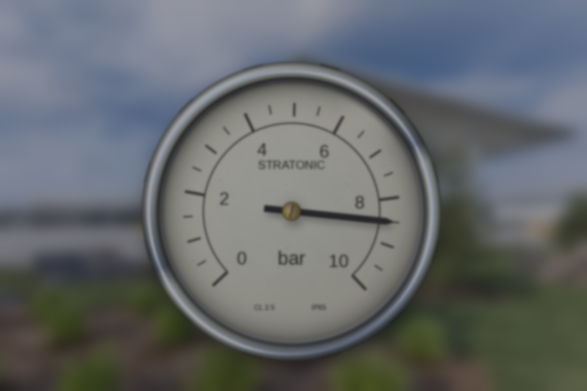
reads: **8.5** bar
